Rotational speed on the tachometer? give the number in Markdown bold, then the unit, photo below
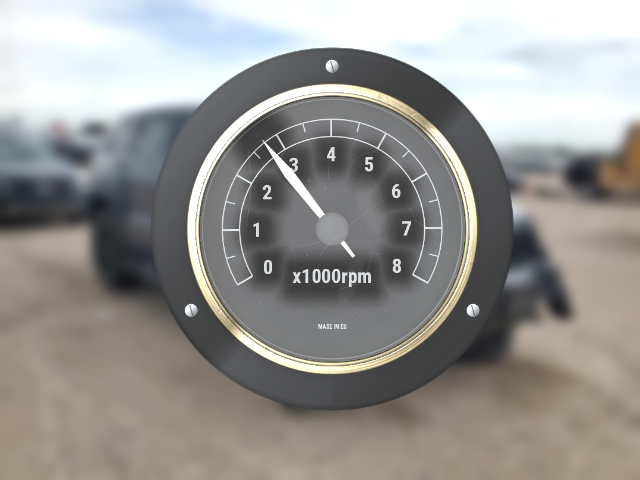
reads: **2750** rpm
